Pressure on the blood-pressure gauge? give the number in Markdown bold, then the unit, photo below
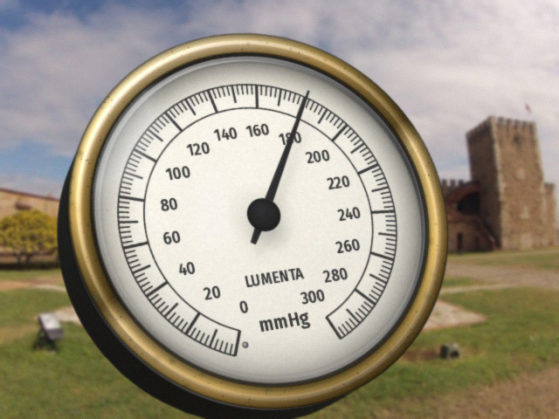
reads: **180** mmHg
